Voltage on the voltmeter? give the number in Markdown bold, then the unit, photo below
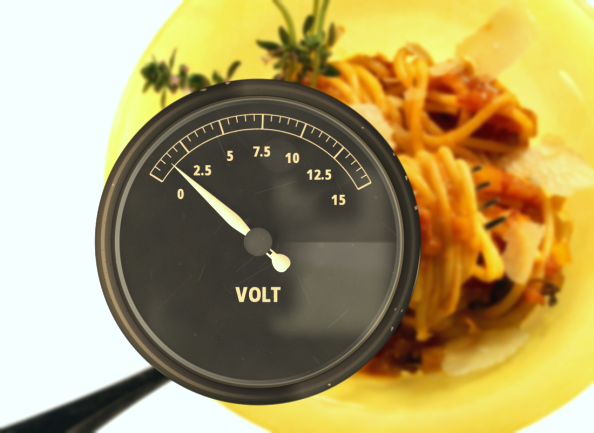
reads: **1.25** V
